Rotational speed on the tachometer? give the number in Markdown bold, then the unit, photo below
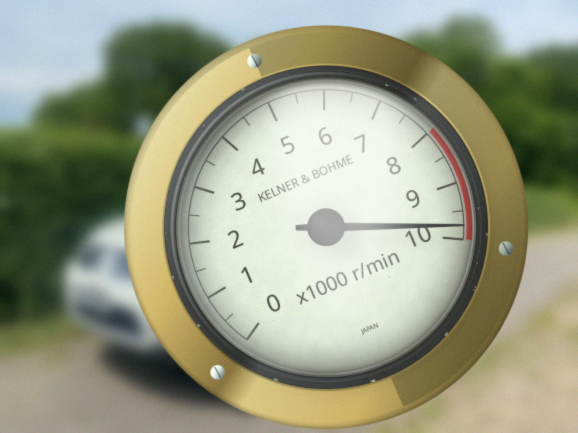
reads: **9750** rpm
